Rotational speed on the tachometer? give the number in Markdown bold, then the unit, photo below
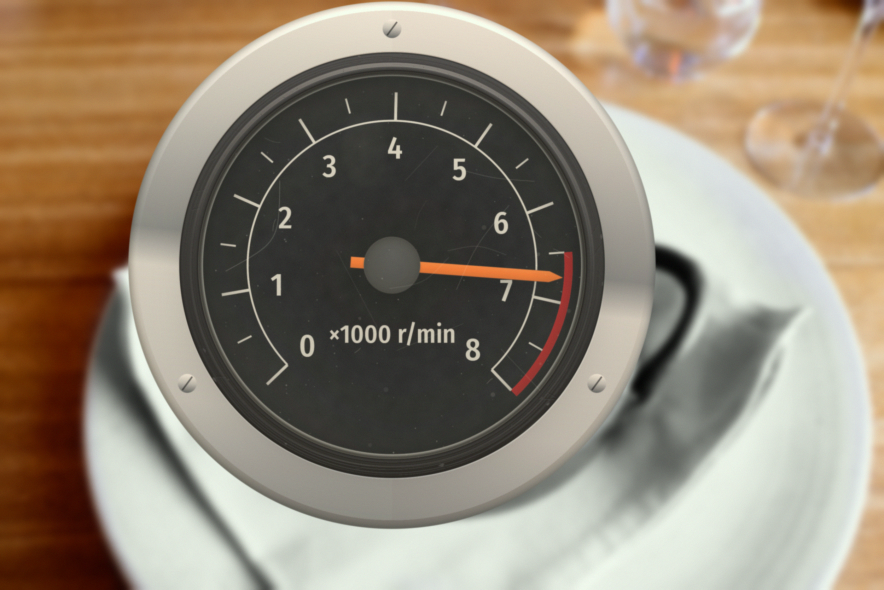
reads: **6750** rpm
